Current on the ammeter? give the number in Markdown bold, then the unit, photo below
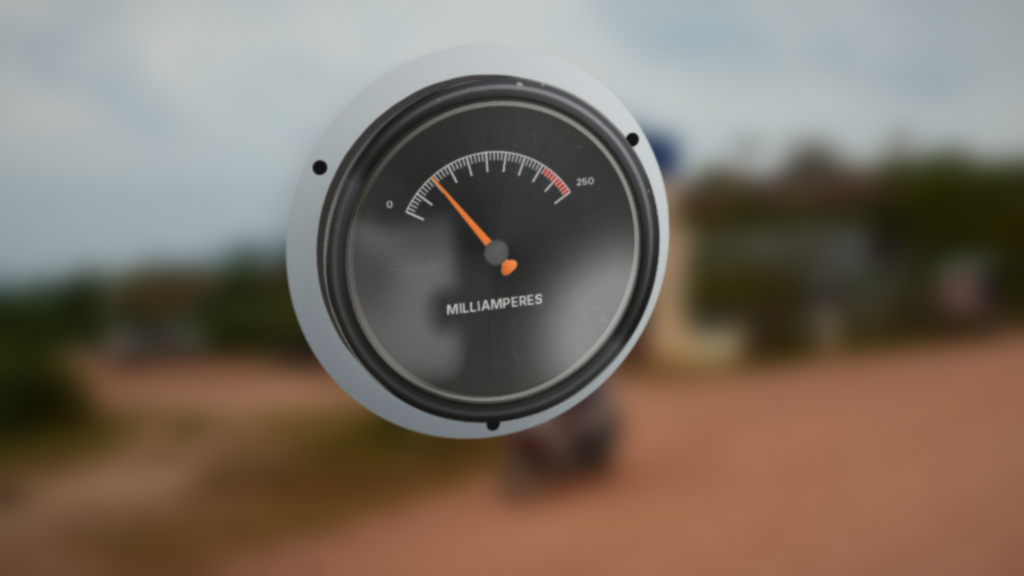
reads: **50** mA
